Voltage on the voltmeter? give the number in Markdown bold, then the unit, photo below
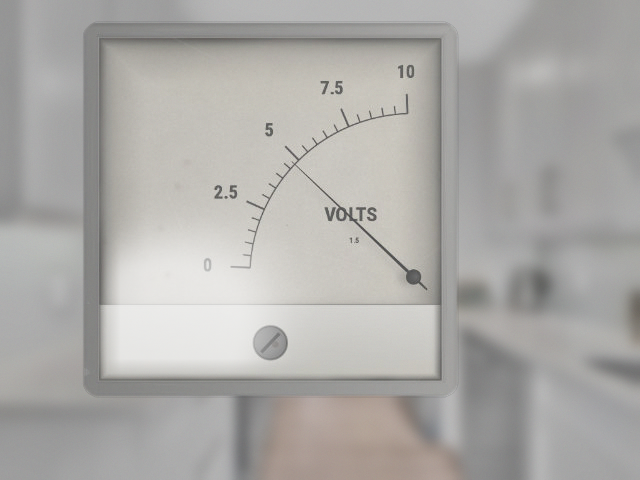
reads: **4.75** V
